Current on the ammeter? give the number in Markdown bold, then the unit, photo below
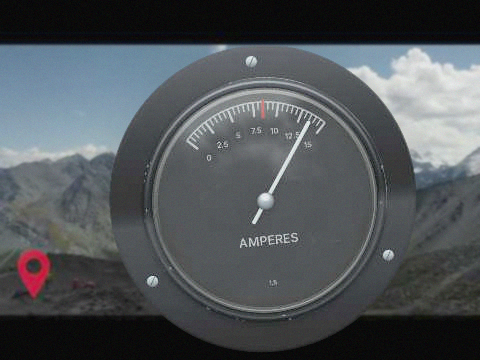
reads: **13.5** A
